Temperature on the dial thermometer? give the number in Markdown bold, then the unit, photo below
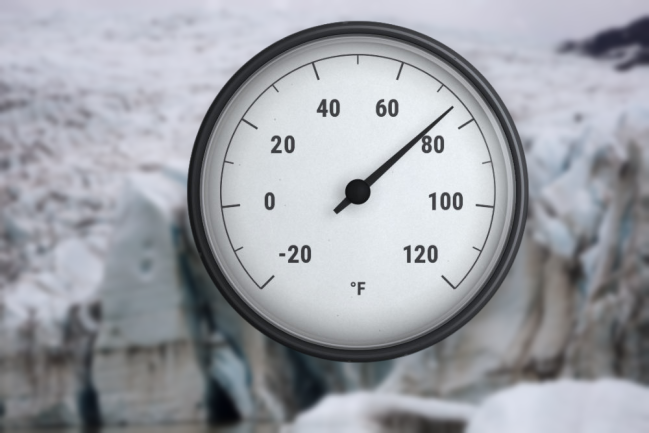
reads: **75** °F
